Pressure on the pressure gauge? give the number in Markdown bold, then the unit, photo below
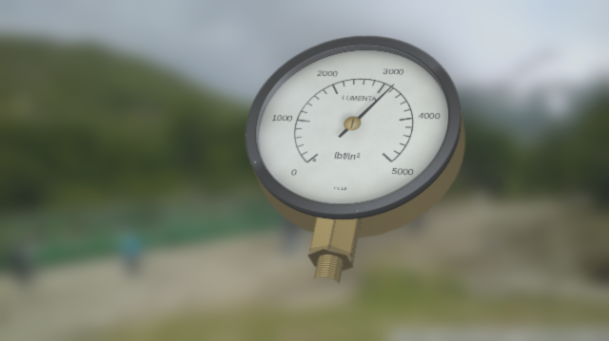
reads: **3200** psi
